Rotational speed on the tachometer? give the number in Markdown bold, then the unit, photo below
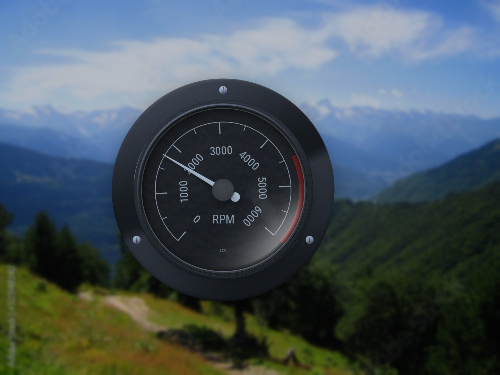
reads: **1750** rpm
